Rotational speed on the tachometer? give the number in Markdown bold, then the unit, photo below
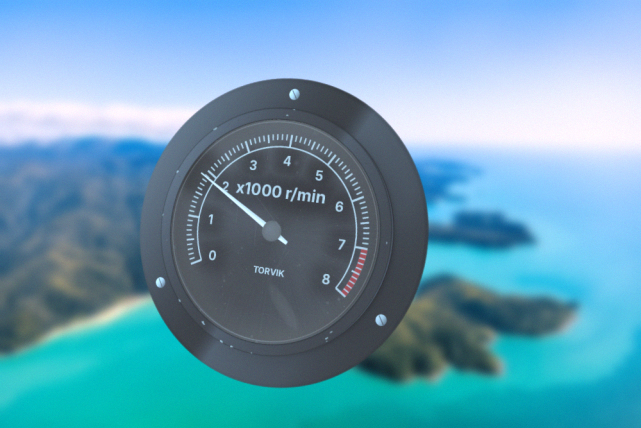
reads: **1900** rpm
